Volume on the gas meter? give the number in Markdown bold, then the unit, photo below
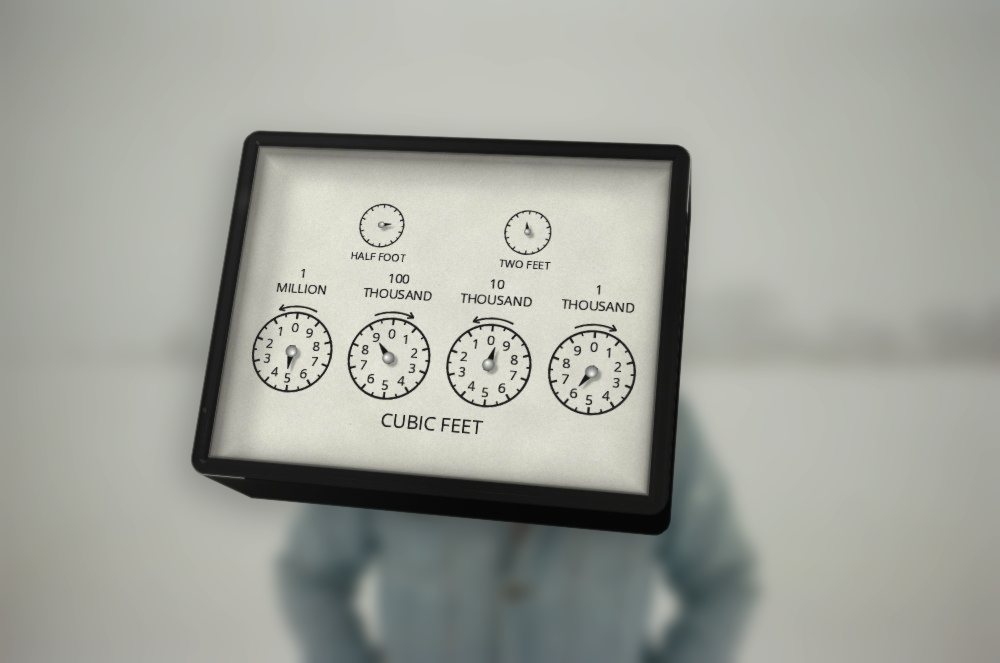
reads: **489600** ft³
